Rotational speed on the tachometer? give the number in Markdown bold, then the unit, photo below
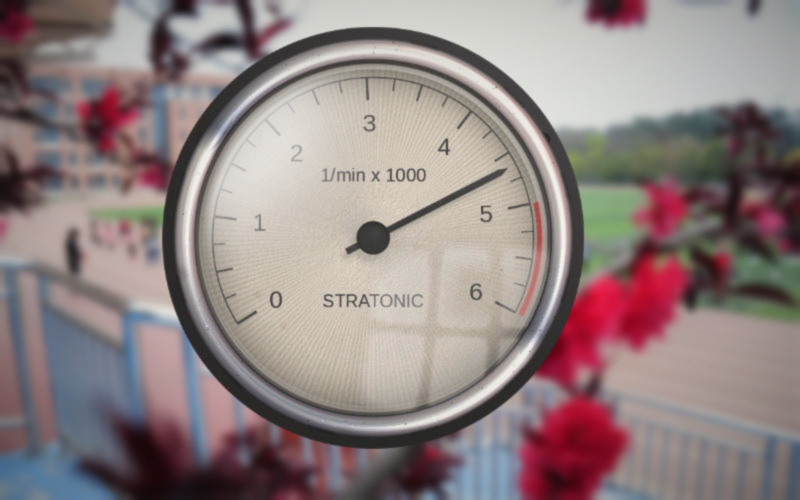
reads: **4625** rpm
